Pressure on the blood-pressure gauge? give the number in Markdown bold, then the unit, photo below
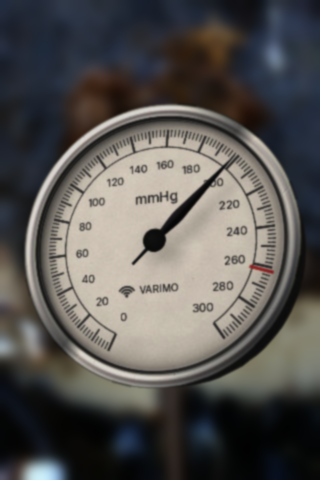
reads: **200** mmHg
